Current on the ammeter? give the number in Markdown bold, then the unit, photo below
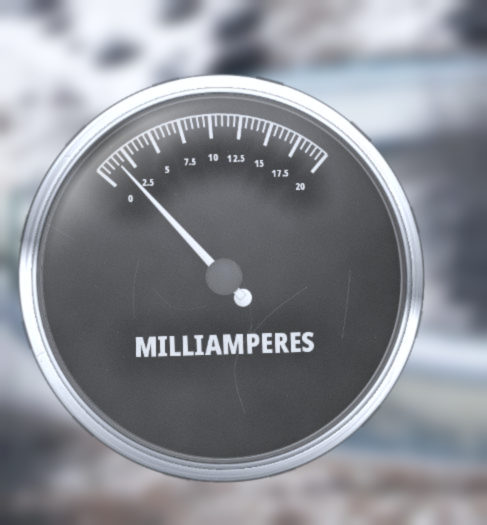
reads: **1.5** mA
